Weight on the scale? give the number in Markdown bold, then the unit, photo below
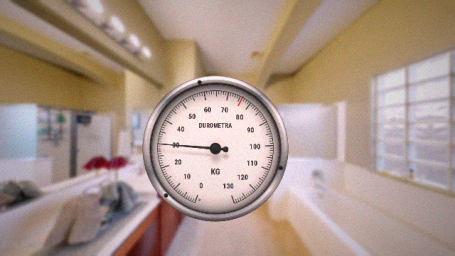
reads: **30** kg
